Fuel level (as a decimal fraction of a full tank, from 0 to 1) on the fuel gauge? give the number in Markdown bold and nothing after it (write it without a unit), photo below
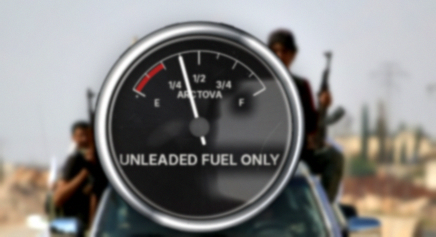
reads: **0.375**
